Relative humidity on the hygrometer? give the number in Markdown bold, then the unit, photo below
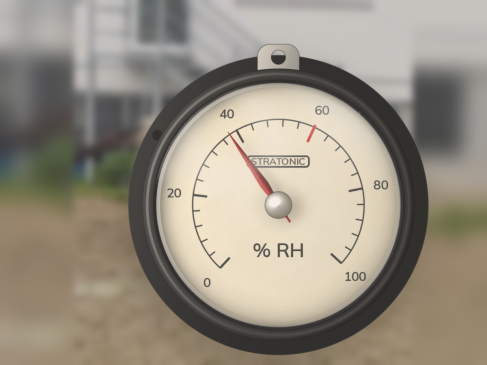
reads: **38** %
